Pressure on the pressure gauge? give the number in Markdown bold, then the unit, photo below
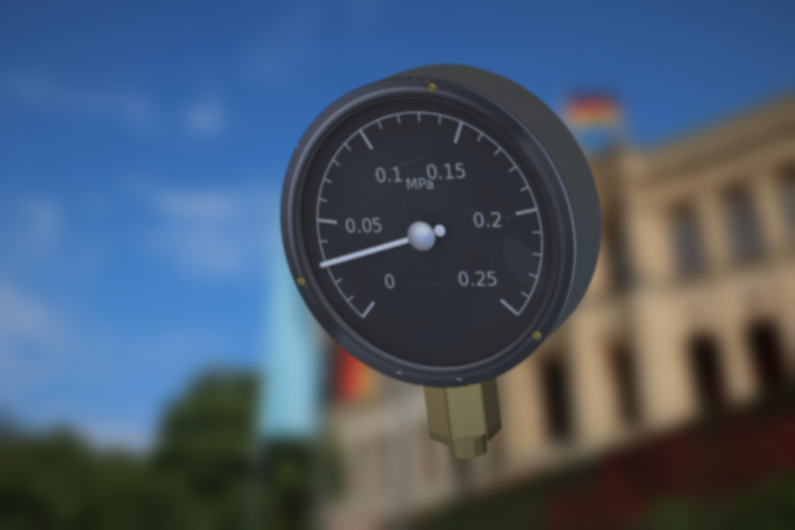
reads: **0.03** MPa
